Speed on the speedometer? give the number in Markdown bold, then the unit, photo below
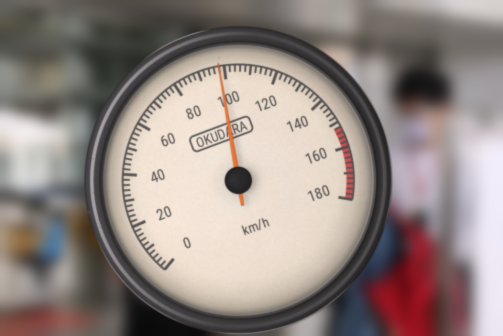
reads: **98** km/h
